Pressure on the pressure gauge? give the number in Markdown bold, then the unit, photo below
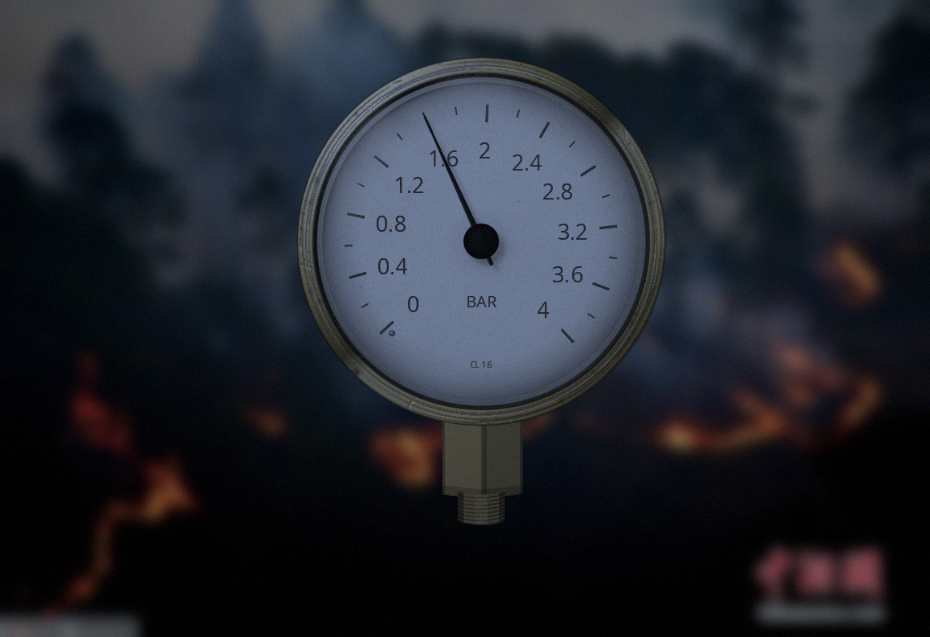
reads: **1.6** bar
